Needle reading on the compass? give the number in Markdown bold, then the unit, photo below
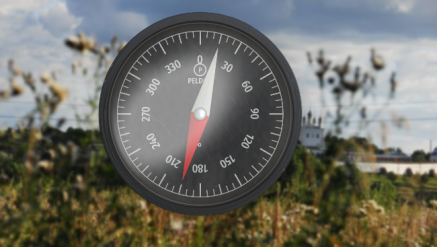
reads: **195** °
